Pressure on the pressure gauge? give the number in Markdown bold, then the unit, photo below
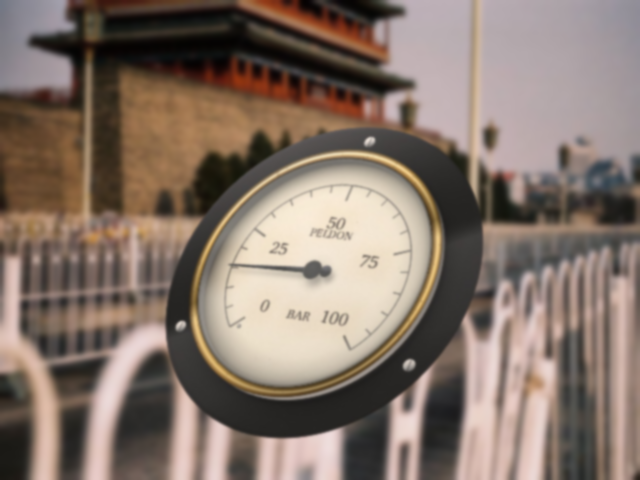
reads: **15** bar
